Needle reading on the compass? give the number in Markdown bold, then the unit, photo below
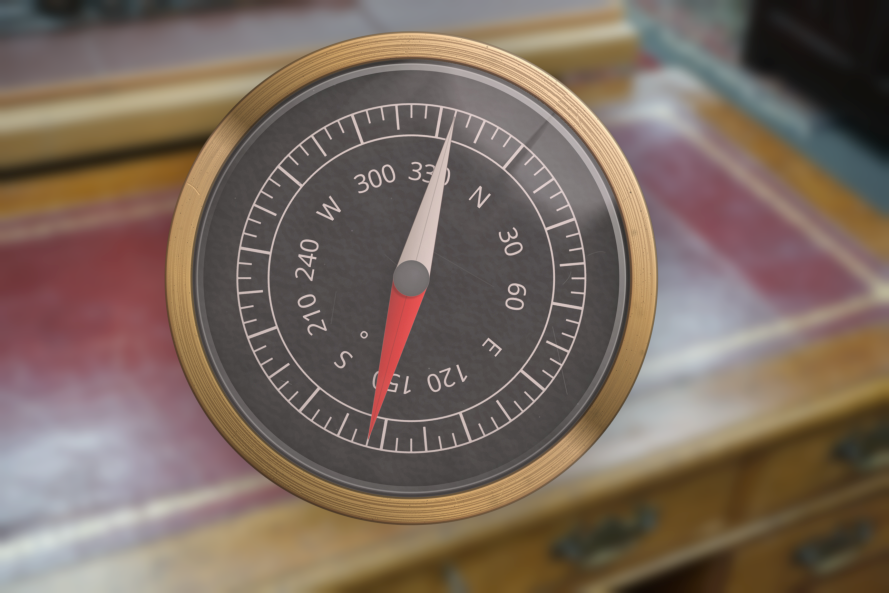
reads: **155** °
